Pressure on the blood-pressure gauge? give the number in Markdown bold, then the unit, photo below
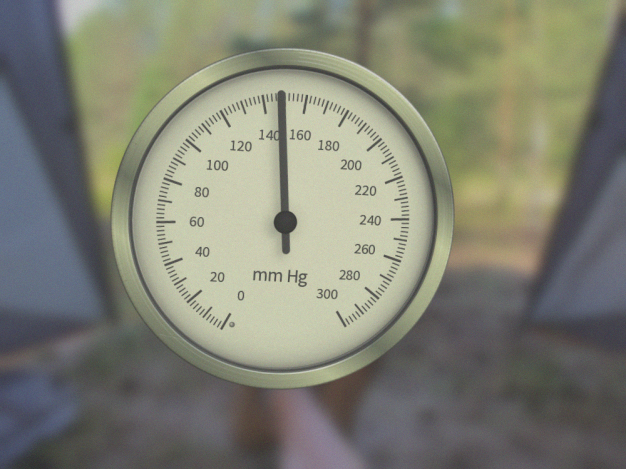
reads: **148** mmHg
